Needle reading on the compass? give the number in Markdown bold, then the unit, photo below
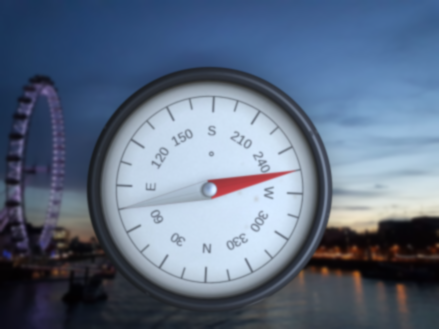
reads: **255** °
